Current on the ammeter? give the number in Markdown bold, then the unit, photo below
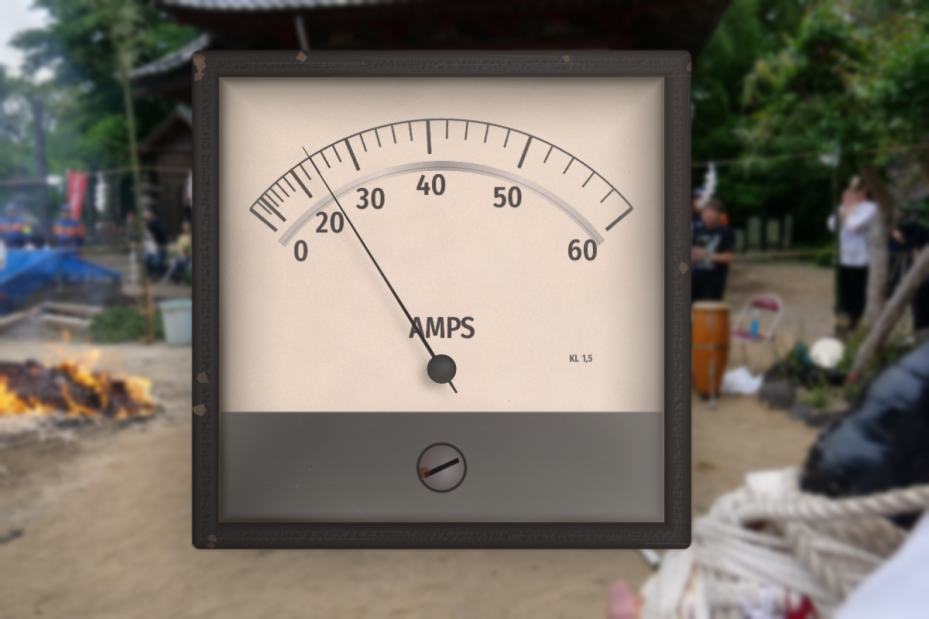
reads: **24** A
